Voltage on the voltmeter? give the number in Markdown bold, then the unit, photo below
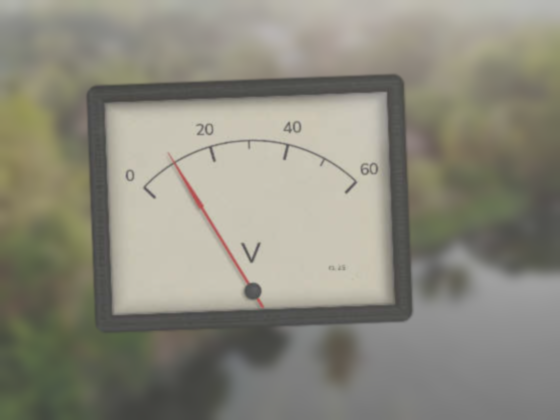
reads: **10** V
